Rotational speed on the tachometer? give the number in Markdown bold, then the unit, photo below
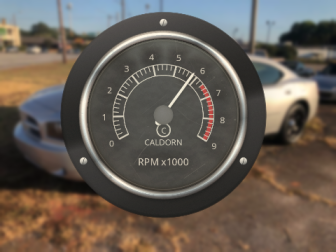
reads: **5800** rpm
